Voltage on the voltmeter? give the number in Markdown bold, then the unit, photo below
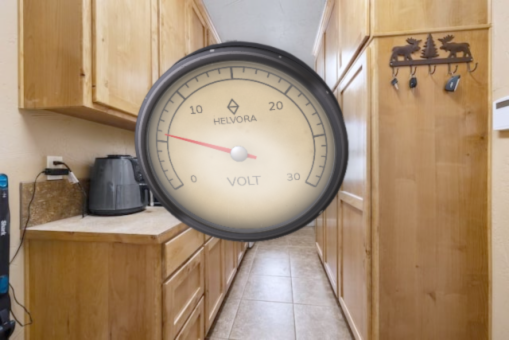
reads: **6** V
